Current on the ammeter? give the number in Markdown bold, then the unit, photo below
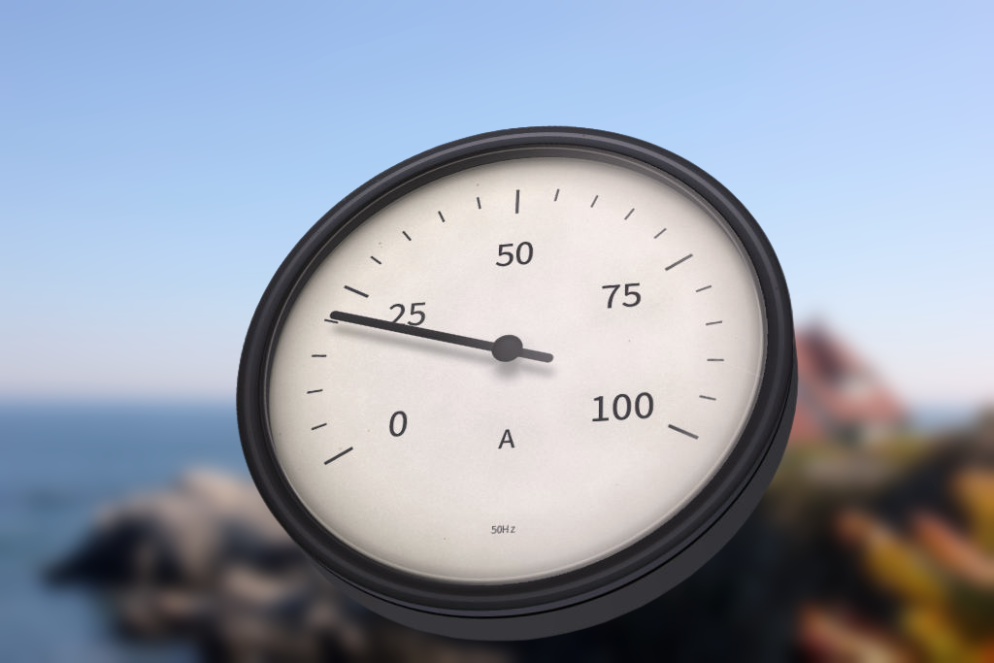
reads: **20** A
